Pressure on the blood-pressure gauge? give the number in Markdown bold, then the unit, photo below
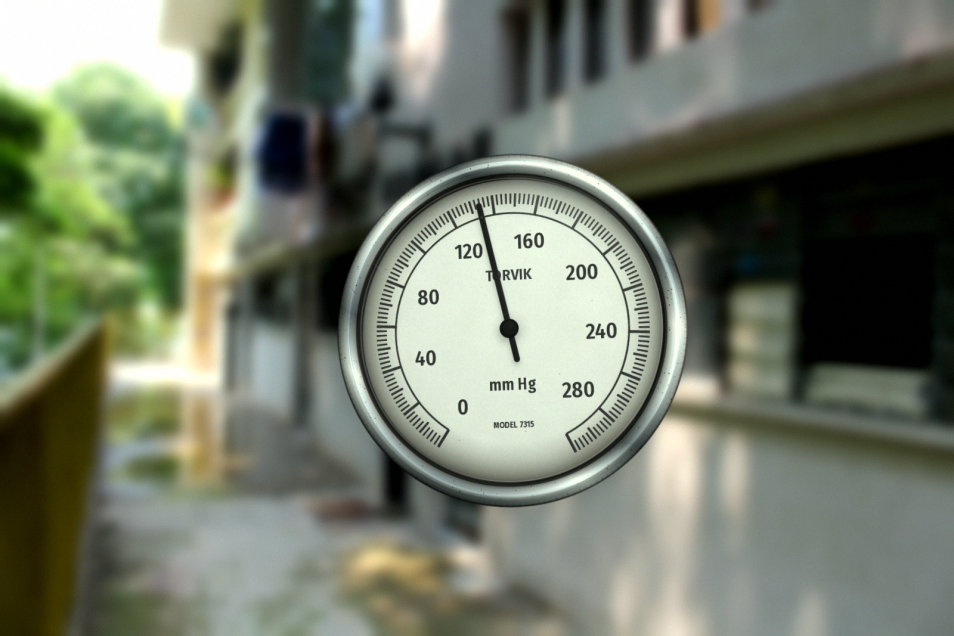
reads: **134** mmHg
